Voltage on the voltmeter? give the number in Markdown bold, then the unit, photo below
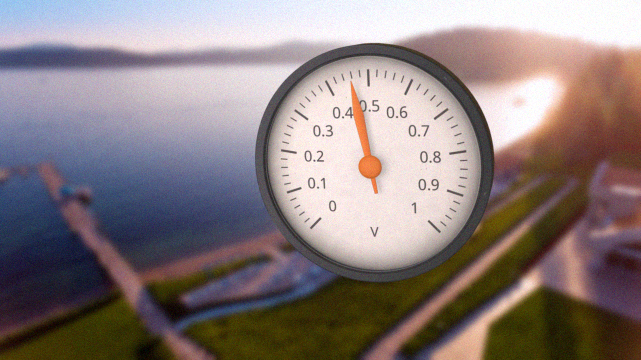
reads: **0.46** V
